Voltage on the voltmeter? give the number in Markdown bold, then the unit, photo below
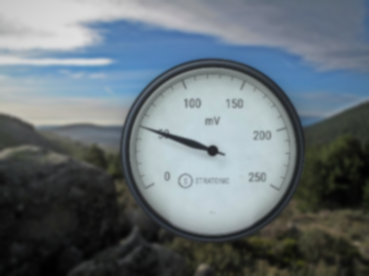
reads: **50** mV
